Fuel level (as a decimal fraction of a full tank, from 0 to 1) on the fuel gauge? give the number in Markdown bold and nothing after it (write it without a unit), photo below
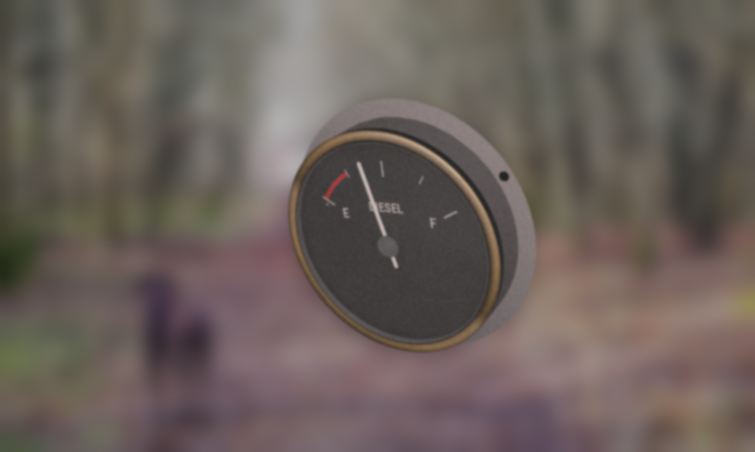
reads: **0.375**
